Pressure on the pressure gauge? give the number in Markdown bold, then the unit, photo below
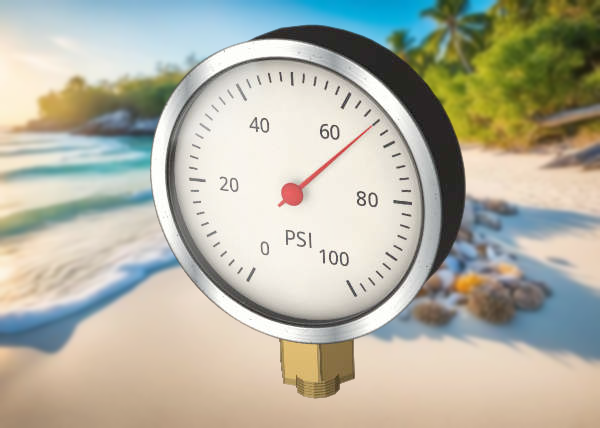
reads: **66** psi
